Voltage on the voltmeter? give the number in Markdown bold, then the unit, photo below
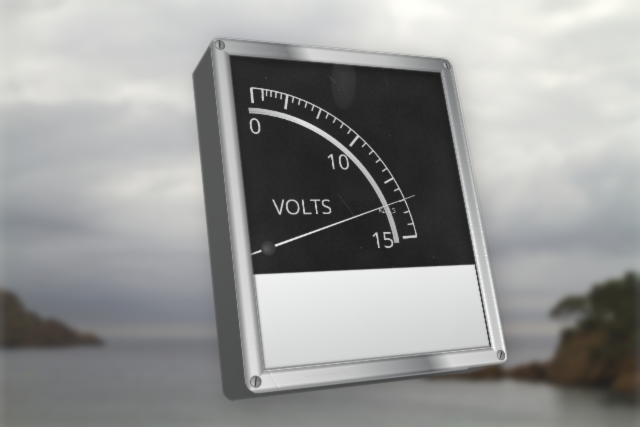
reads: **13.5** V
